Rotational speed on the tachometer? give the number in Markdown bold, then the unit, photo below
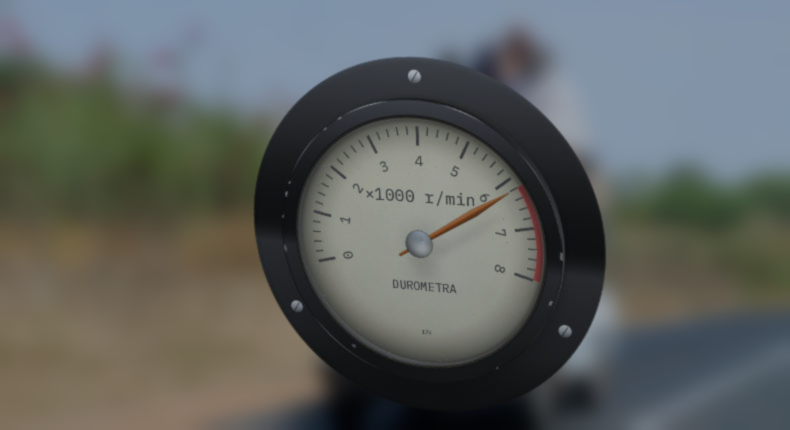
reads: **6200** rpm
